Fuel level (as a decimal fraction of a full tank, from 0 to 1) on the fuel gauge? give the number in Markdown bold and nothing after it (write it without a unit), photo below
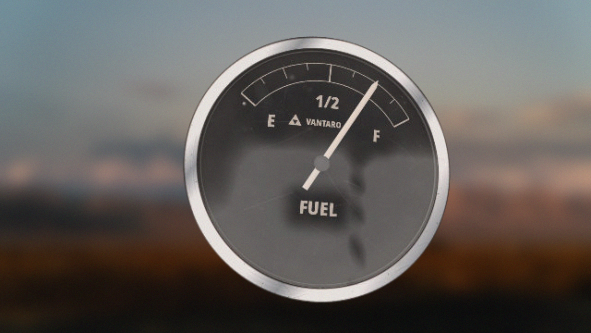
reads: **0.75**
